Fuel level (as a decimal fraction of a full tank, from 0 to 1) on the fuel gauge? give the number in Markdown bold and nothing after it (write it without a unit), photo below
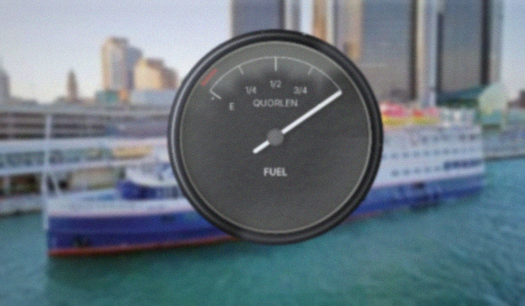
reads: **1**
